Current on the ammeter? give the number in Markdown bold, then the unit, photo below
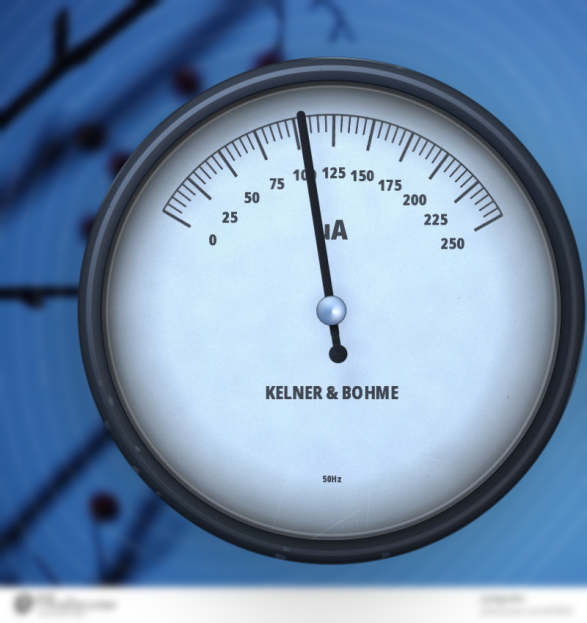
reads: **105** µA
